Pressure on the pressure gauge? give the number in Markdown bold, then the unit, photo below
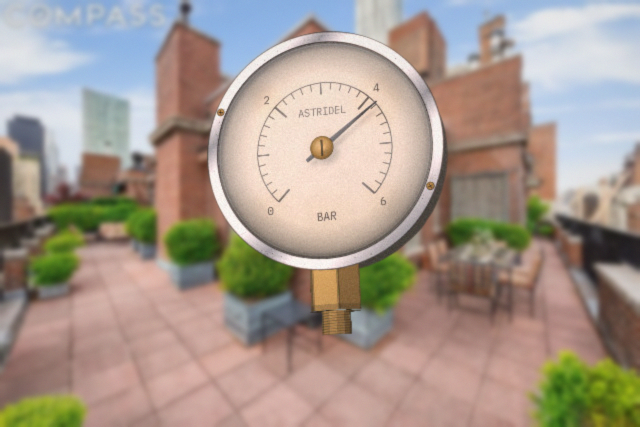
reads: **4.2** bar
